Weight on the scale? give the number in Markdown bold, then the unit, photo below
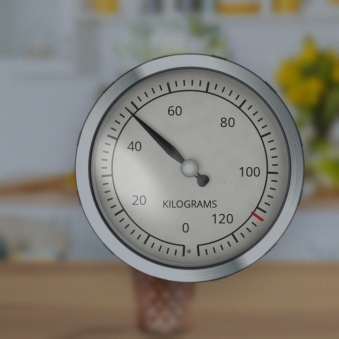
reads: **48** kg
